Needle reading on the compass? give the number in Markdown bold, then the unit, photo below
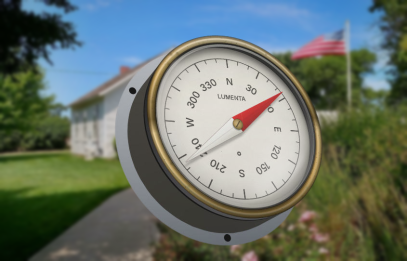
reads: **55** °
